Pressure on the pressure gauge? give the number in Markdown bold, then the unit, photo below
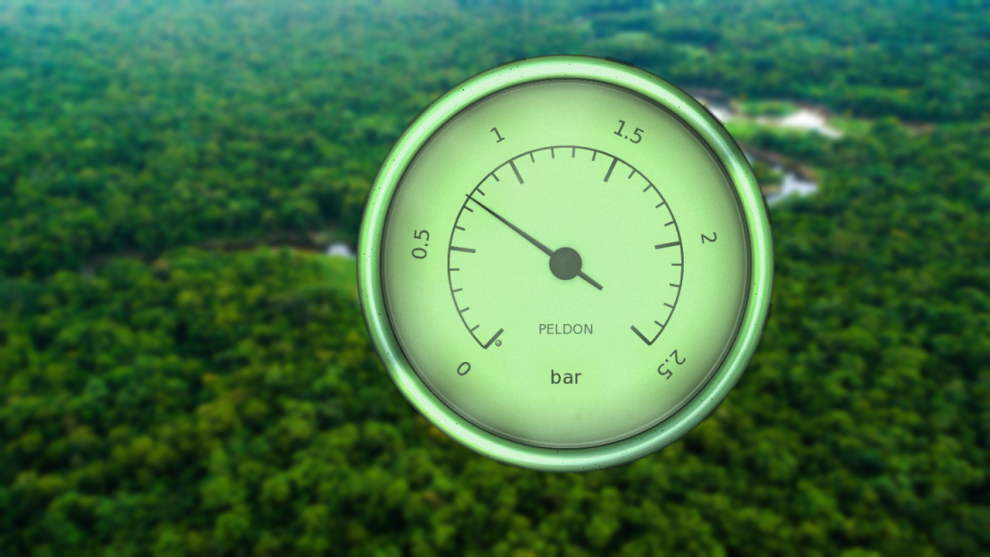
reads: **0.75** bar
